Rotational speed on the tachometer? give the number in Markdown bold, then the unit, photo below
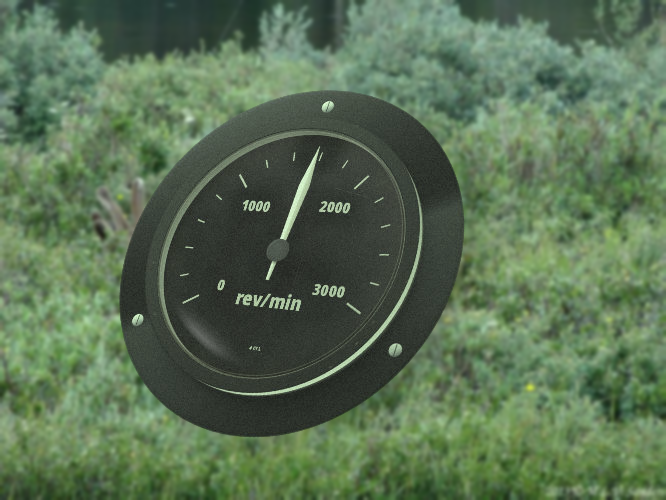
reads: **1600** rpm
